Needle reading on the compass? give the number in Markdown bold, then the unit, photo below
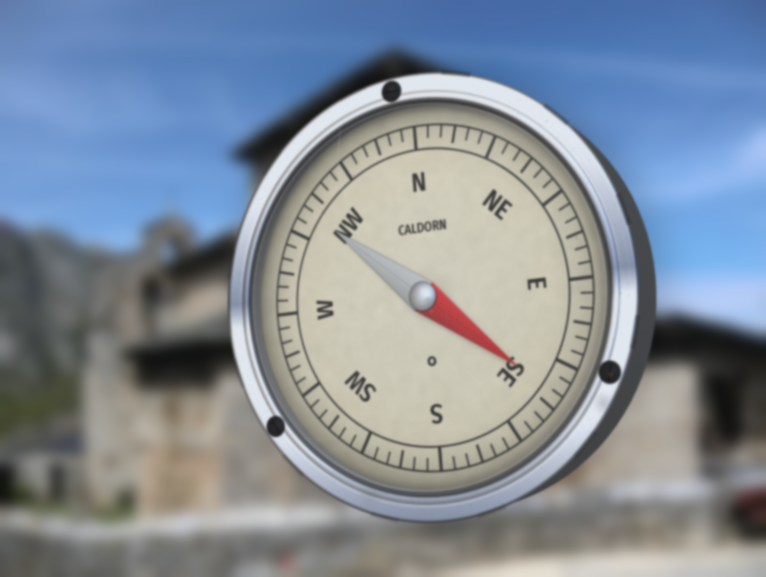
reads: **130** °
